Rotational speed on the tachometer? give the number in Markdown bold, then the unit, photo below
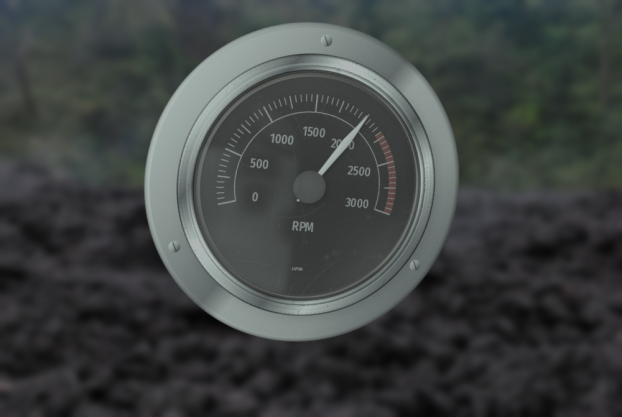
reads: **2000** rpm
